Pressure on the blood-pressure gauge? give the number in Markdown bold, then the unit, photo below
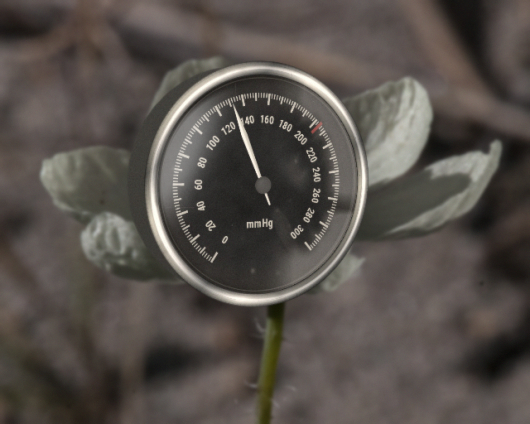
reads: **130** mmHg
